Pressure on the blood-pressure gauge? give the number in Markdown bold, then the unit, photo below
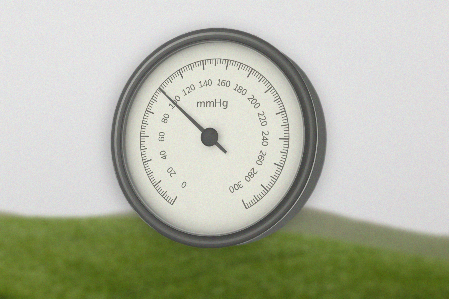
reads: **100** mmHg
